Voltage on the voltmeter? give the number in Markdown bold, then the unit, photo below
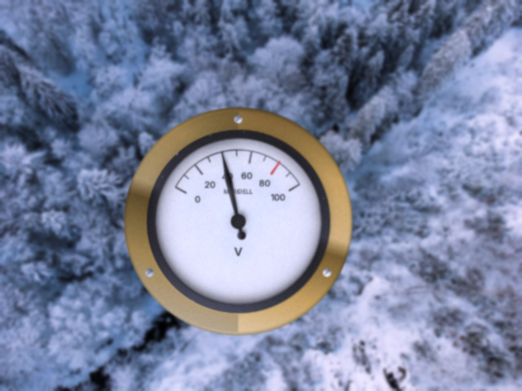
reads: **40** V
